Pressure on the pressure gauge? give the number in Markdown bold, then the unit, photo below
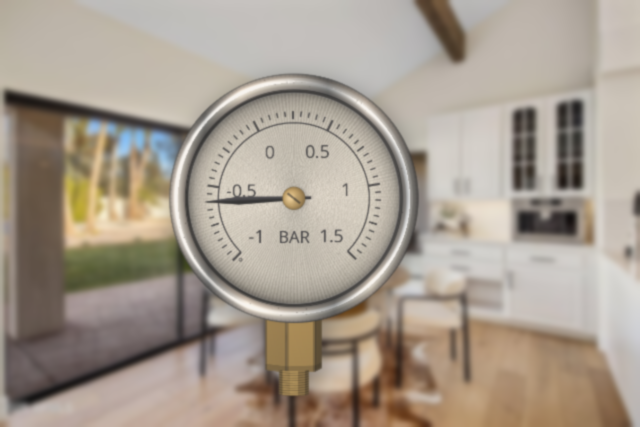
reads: **-0.6** bar
